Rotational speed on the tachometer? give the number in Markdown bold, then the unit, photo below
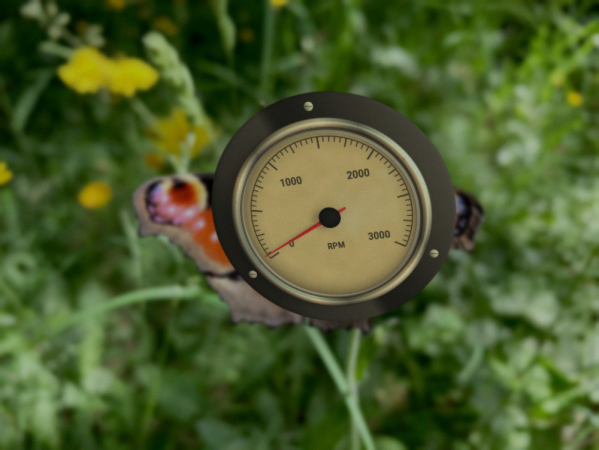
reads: **50** rpm
